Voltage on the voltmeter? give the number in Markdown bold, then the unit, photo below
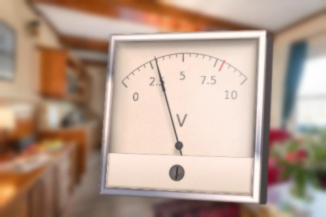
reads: **3** V
